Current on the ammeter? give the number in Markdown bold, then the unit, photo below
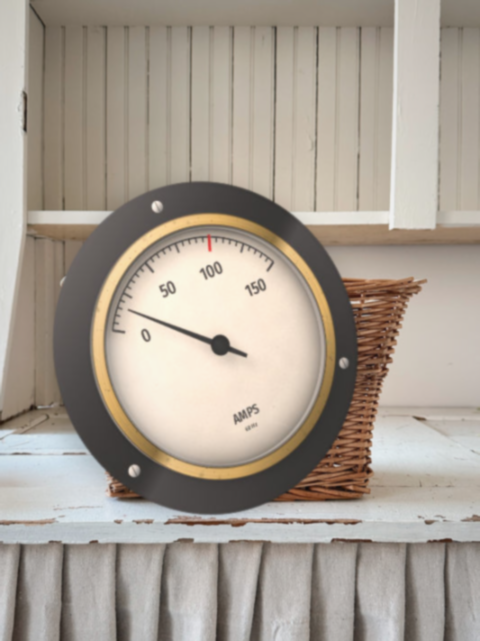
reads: **15** A
